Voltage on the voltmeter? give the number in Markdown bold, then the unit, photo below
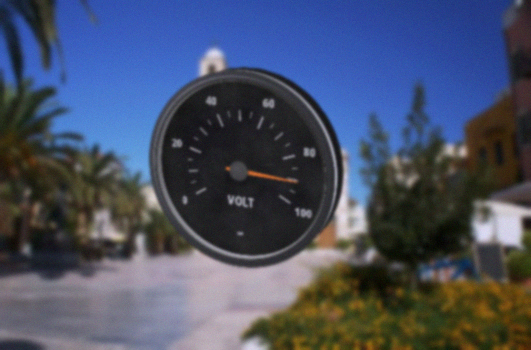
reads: **90** V
